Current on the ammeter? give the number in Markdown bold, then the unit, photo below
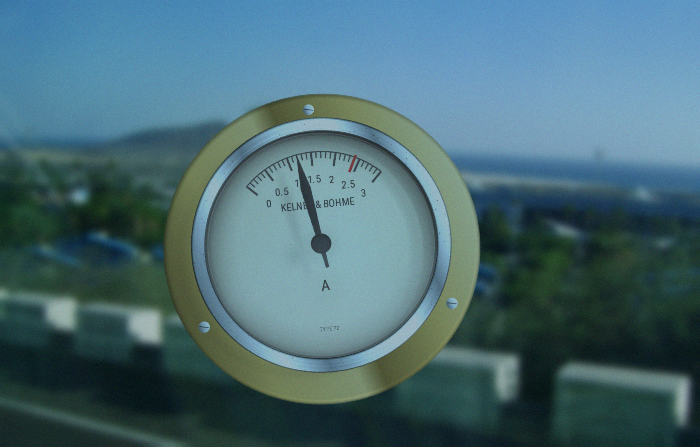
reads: **1.2** A
